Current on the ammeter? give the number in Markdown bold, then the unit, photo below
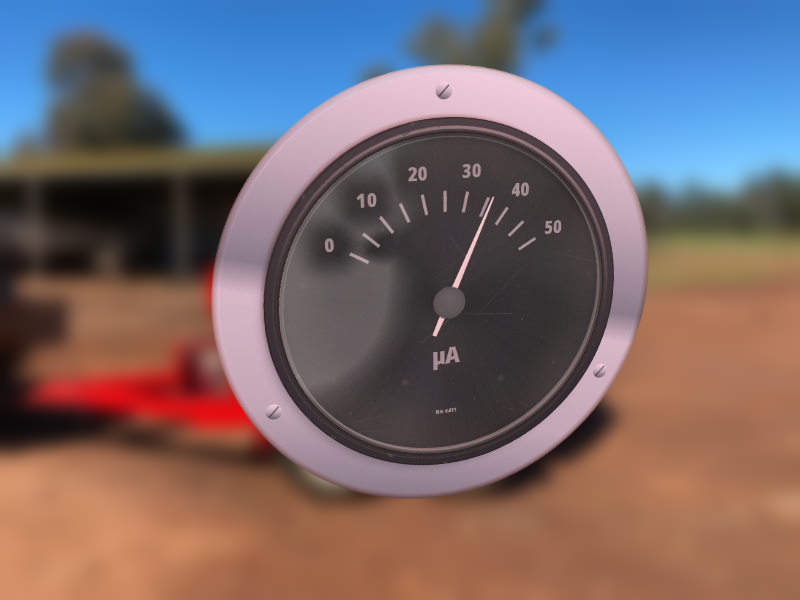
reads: **35** µA
